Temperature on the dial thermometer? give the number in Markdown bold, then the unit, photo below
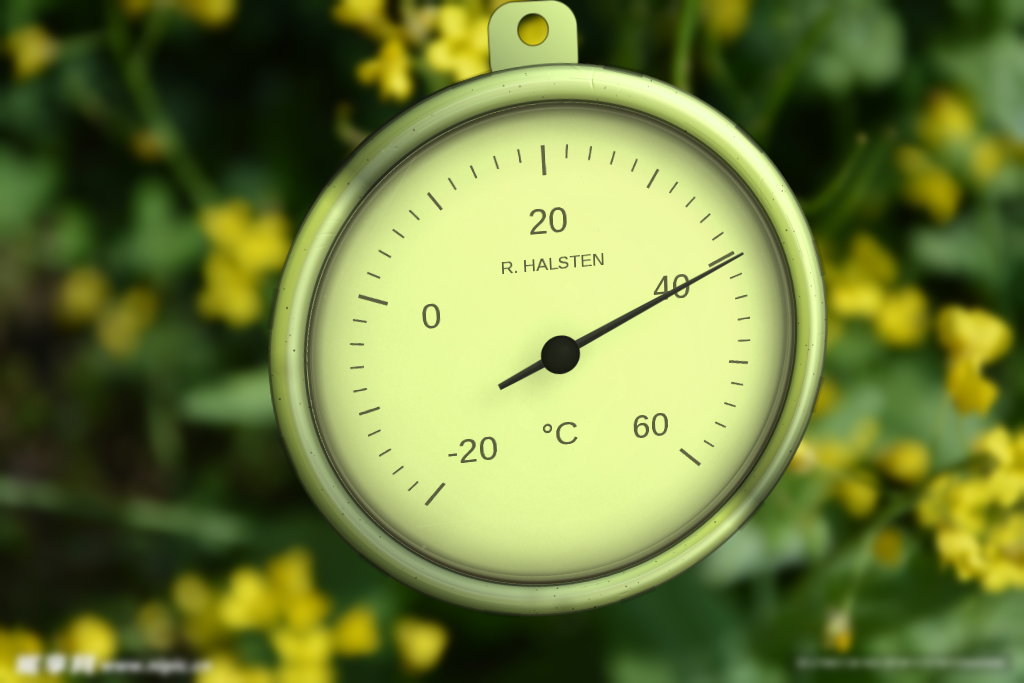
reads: **40** °C
